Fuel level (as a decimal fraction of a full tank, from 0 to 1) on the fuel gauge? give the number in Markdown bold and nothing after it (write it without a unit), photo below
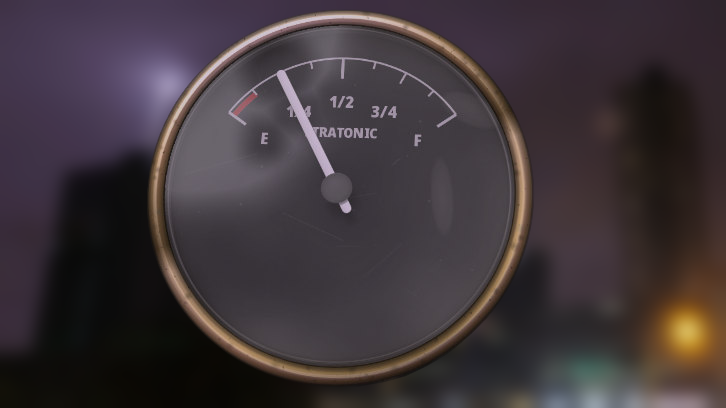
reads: **0.25**
